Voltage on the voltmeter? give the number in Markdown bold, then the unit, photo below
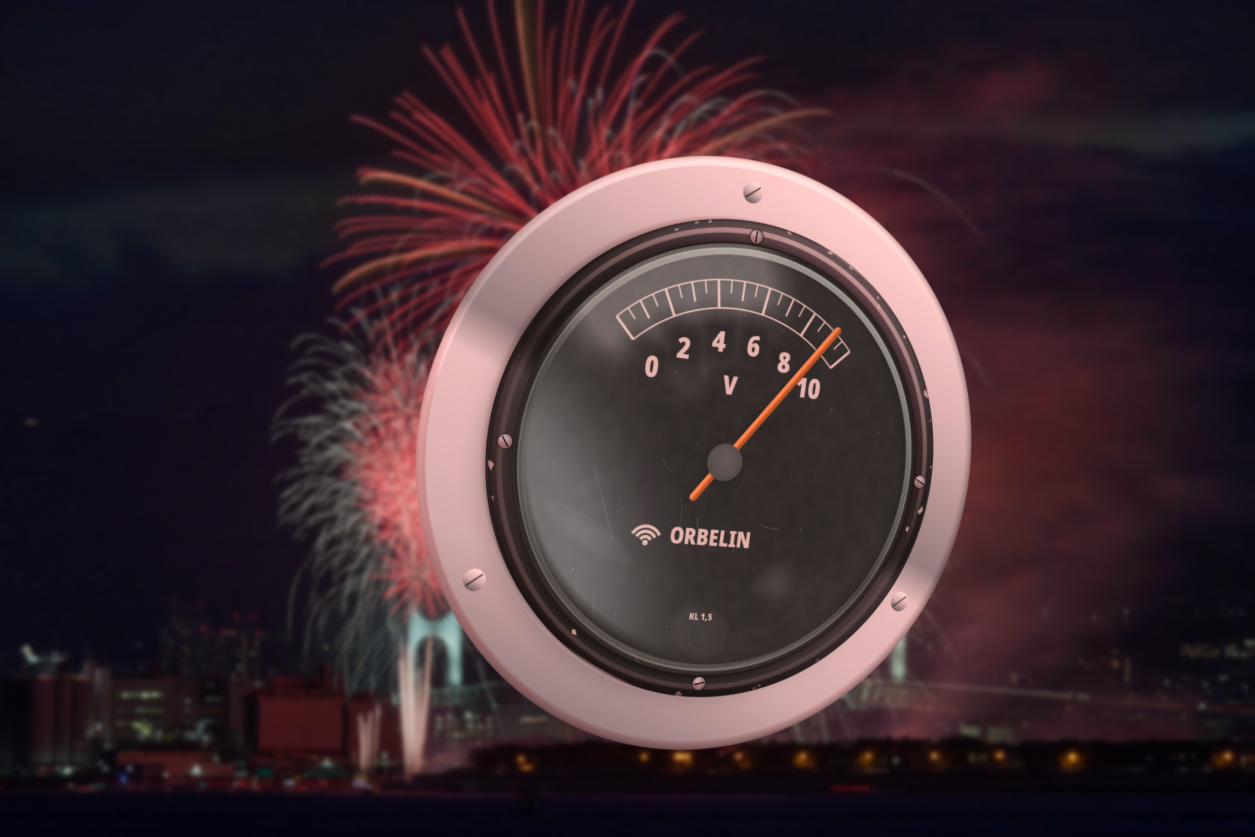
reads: **9** V
